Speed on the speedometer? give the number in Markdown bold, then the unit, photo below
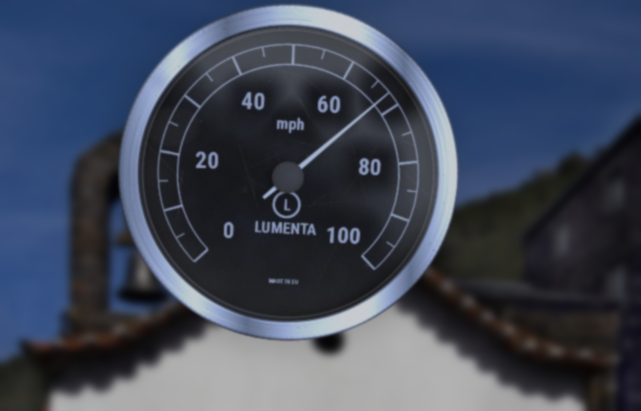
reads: **67.5** mph
